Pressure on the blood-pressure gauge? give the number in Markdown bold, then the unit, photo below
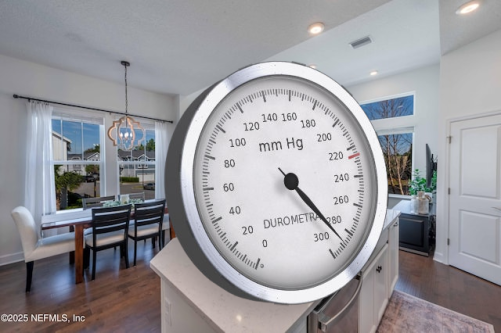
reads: **290** mmHg
